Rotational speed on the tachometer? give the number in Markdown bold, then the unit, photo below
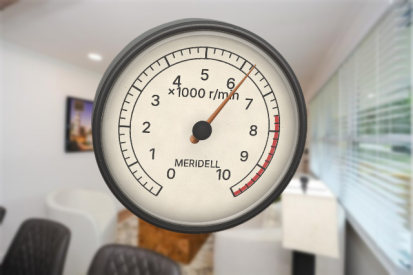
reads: **6200** rpm
